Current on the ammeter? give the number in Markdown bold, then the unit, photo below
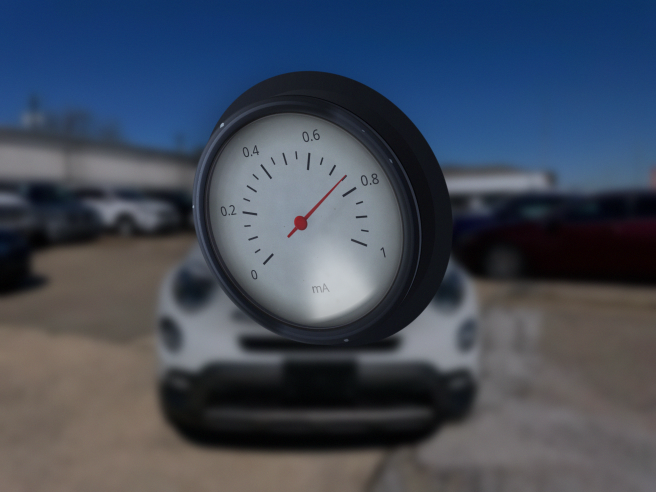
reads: **0.75** mA
